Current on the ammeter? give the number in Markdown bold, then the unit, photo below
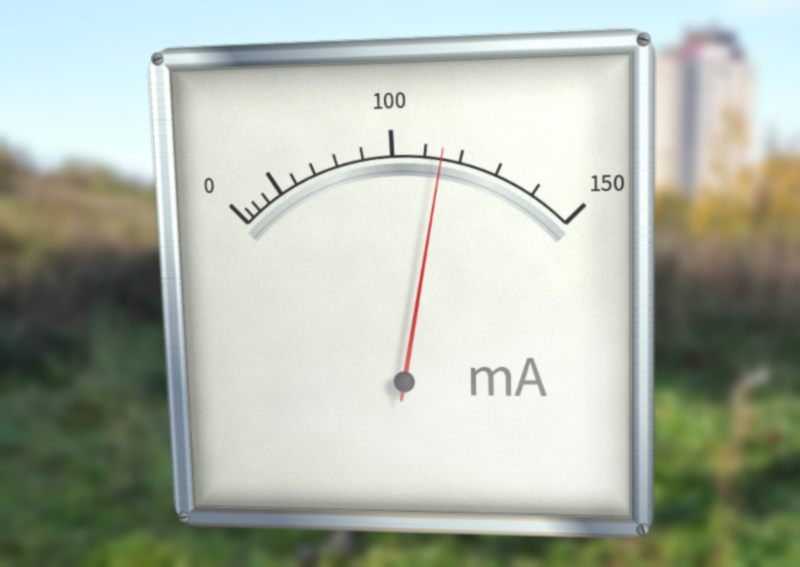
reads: **115** mA
